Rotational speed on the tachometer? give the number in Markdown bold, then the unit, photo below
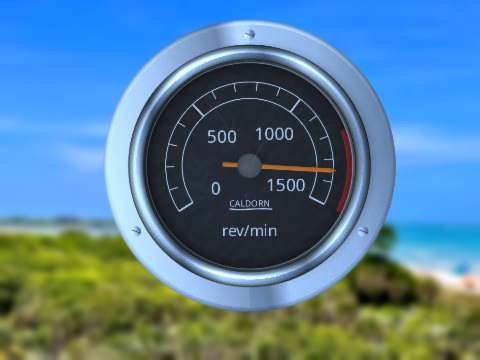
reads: **1350** rpm
